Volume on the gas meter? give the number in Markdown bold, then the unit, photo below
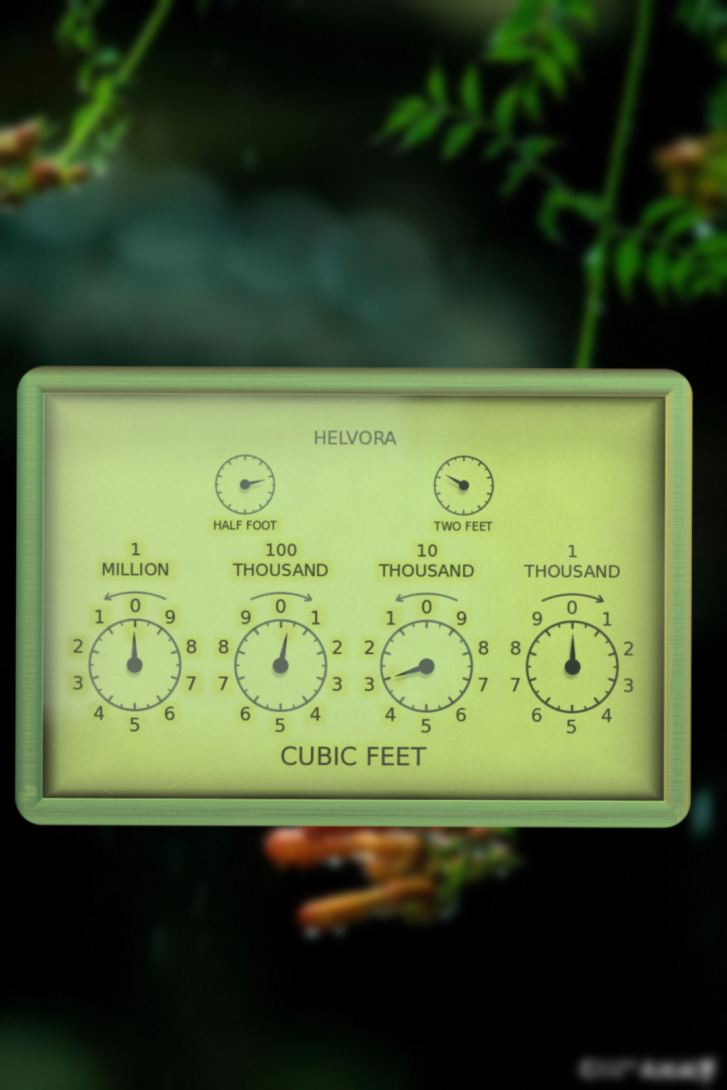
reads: **3000** ft³
